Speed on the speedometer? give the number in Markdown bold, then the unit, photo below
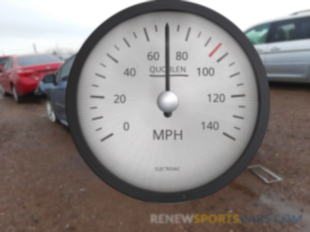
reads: **70** mph
